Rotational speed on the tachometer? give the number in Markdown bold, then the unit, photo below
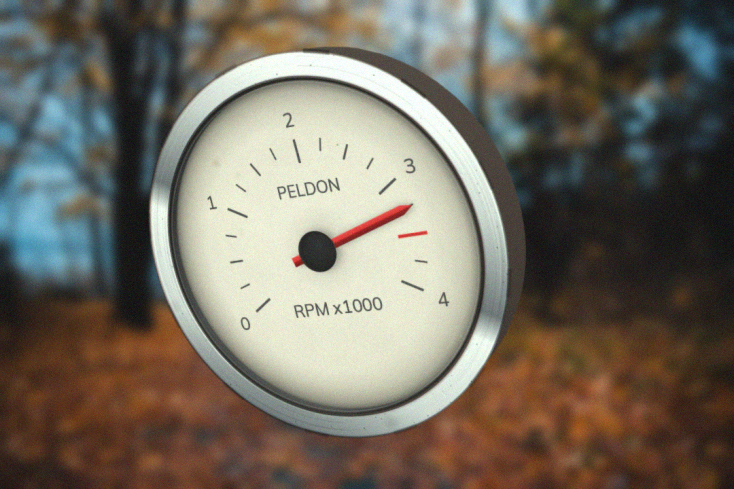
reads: **3250** rpm
